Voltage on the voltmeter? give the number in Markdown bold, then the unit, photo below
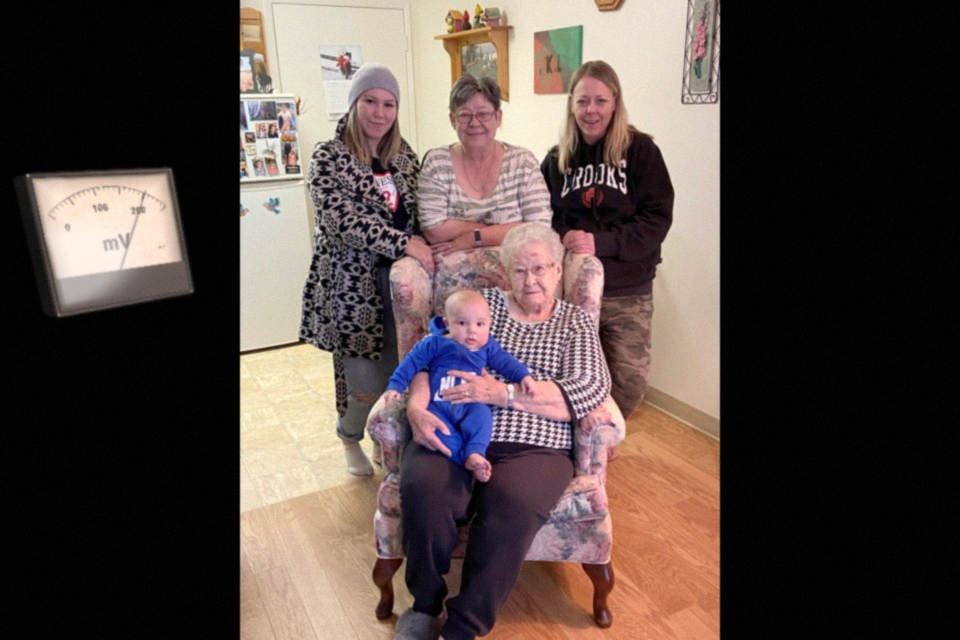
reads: **200** mV
